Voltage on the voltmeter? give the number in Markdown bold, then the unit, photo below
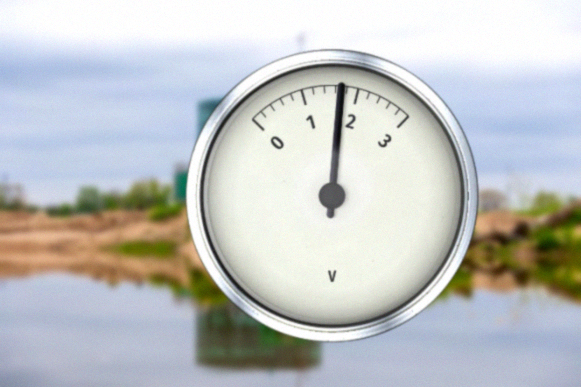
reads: **1.7** V
